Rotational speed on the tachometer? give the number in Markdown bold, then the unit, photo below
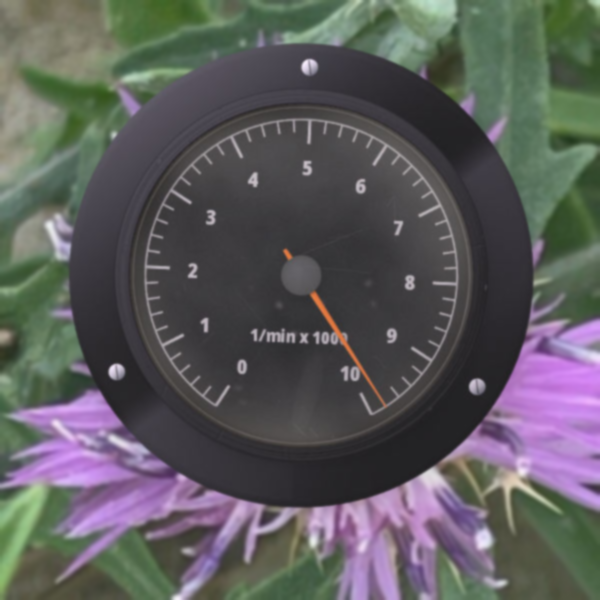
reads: **9800** rpm
